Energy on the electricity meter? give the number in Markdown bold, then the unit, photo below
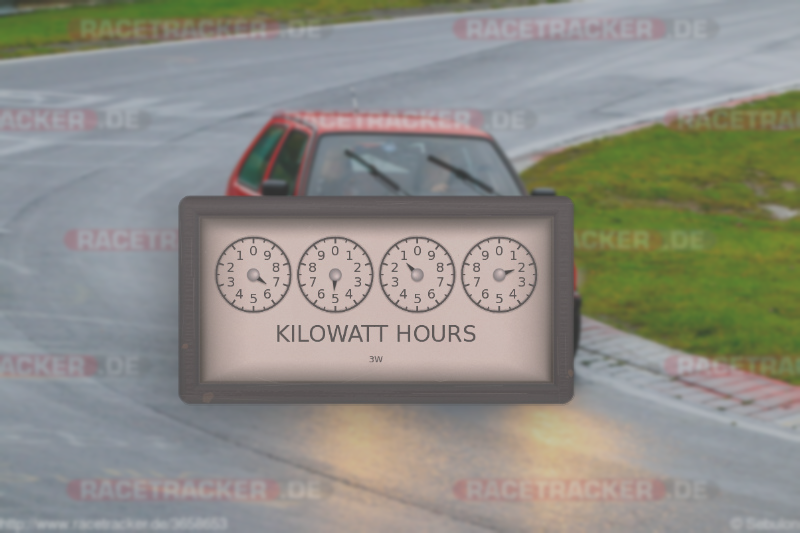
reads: **6512** kWh
